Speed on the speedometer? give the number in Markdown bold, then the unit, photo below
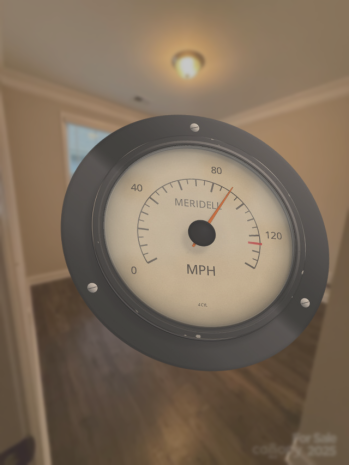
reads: **90** mph
